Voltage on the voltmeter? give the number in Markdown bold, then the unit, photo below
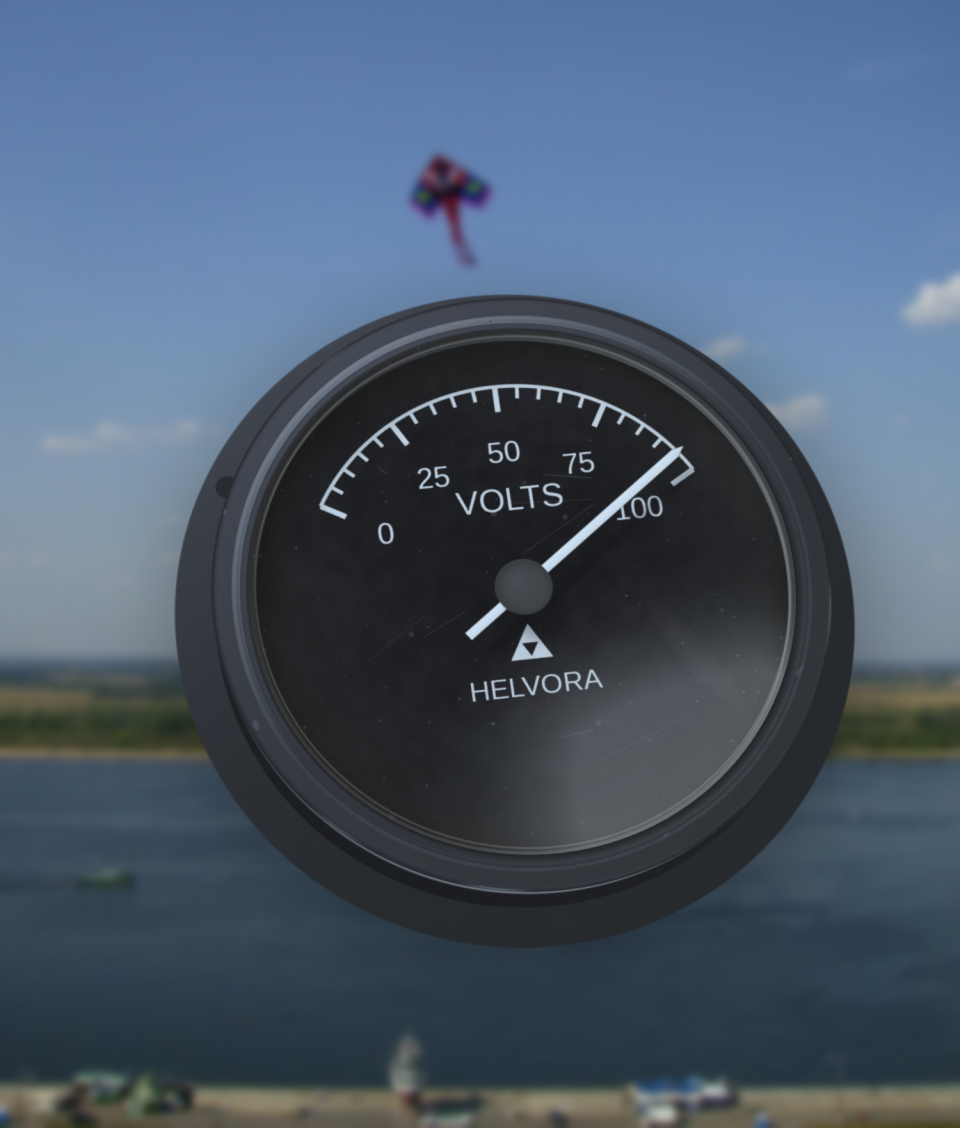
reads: **95** V
